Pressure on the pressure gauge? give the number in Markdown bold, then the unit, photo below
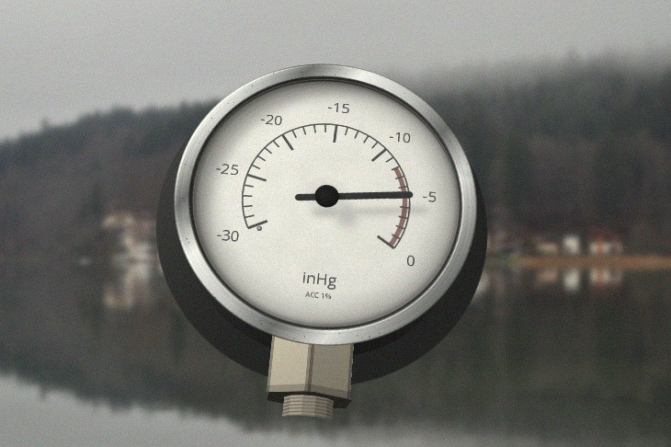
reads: **-5** inHg
